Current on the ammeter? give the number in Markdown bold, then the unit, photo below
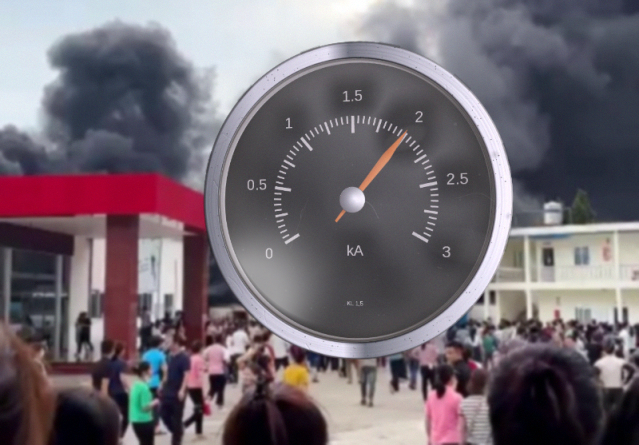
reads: **2** kA
